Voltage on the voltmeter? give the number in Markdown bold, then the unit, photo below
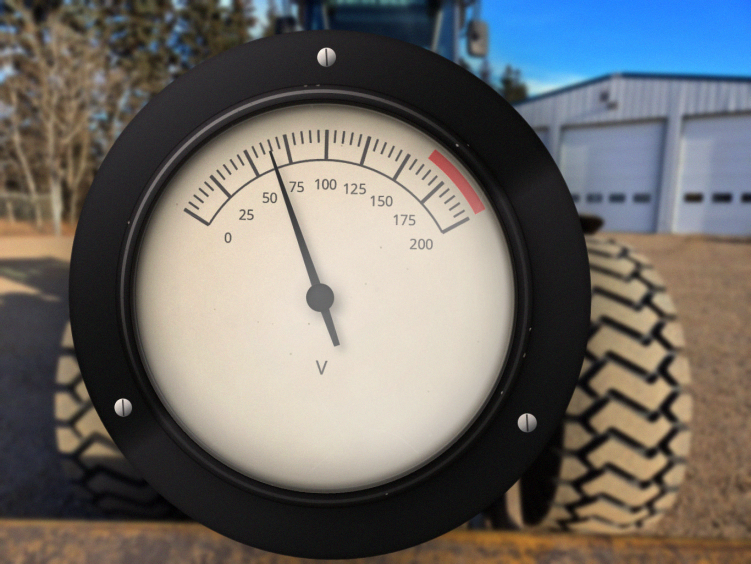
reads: **65** V
